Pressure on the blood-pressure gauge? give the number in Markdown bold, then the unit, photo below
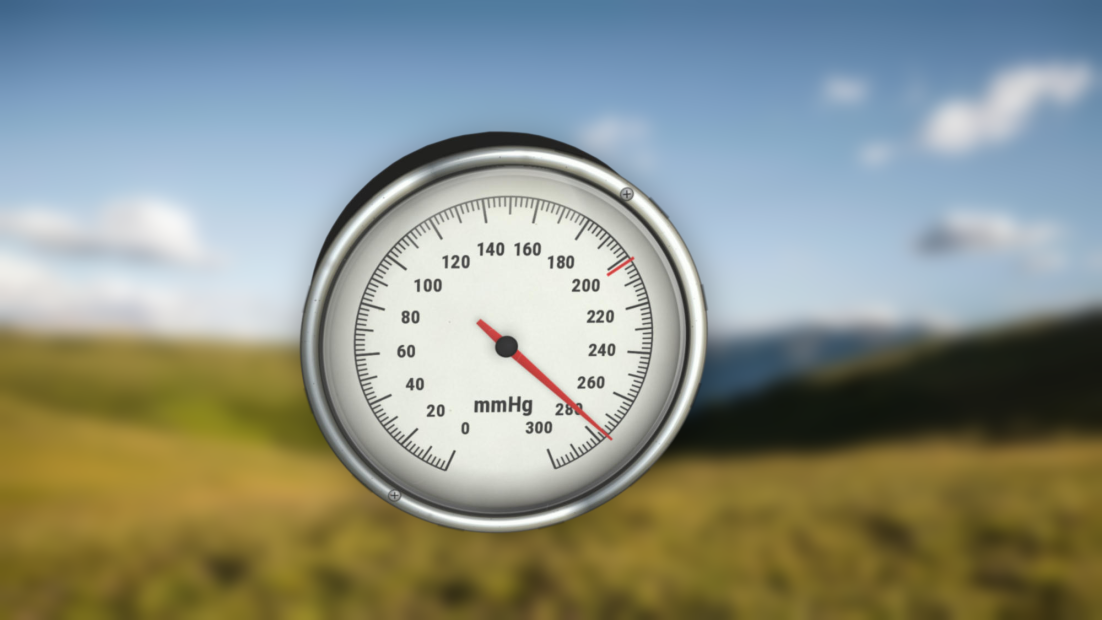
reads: **276** mmHg
